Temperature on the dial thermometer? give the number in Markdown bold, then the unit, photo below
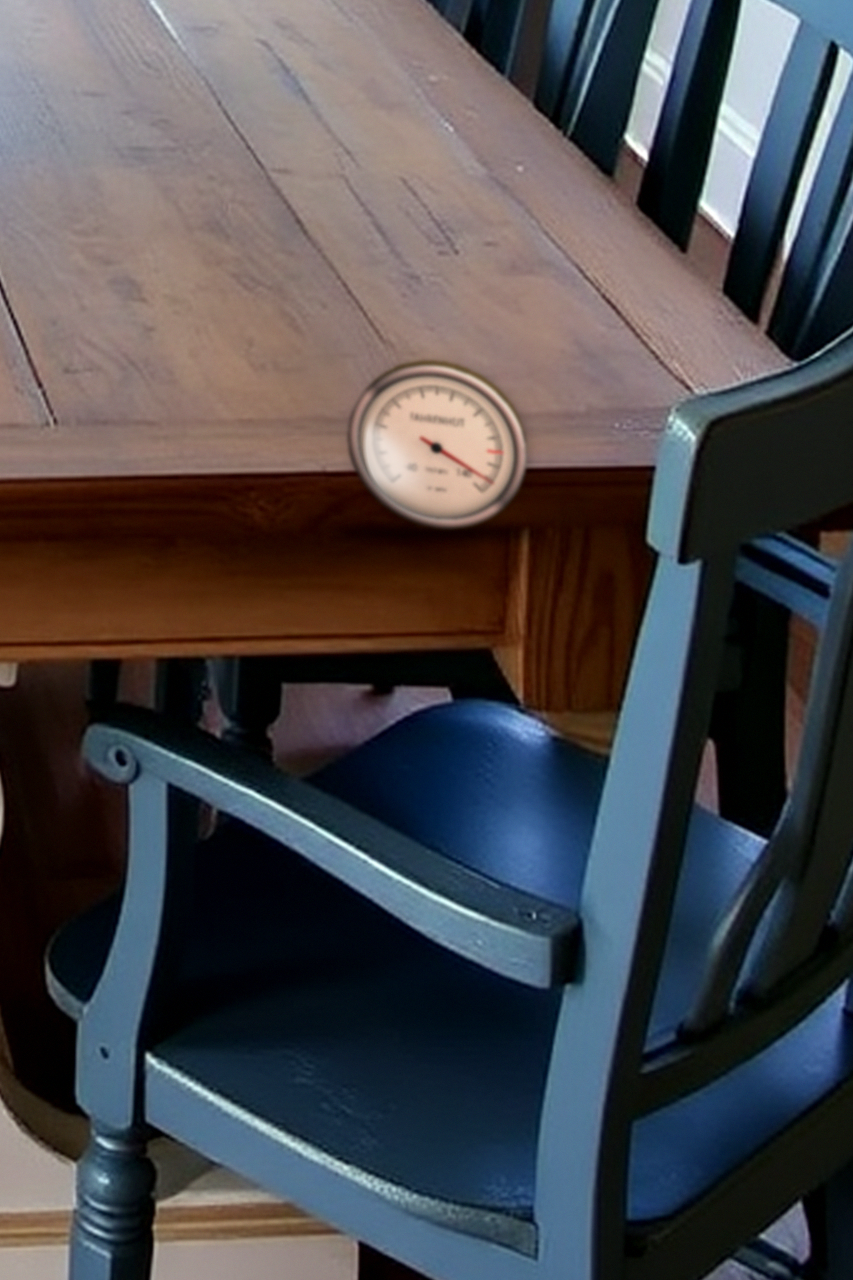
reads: **130** °F
